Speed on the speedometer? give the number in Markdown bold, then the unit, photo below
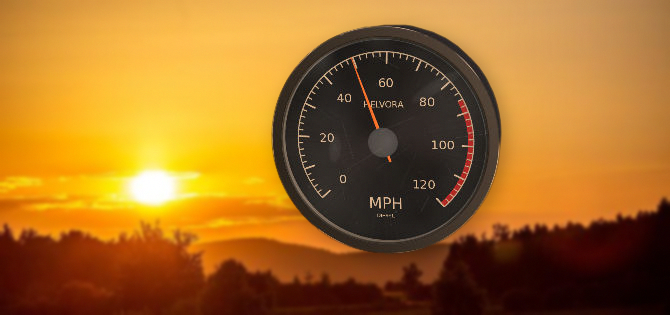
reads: **50** mph
